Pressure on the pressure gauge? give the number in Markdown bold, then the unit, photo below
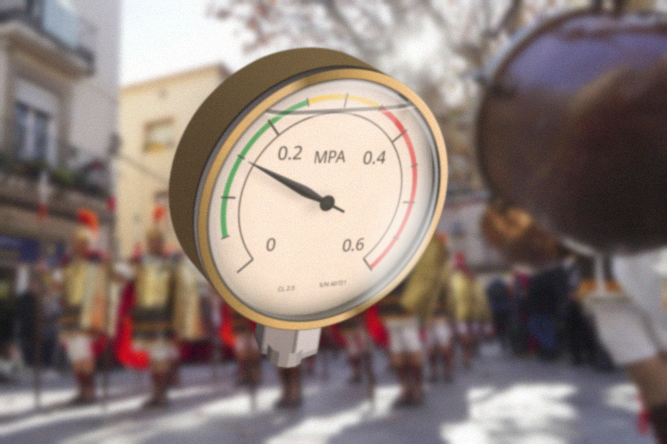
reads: **0.15** MPa
